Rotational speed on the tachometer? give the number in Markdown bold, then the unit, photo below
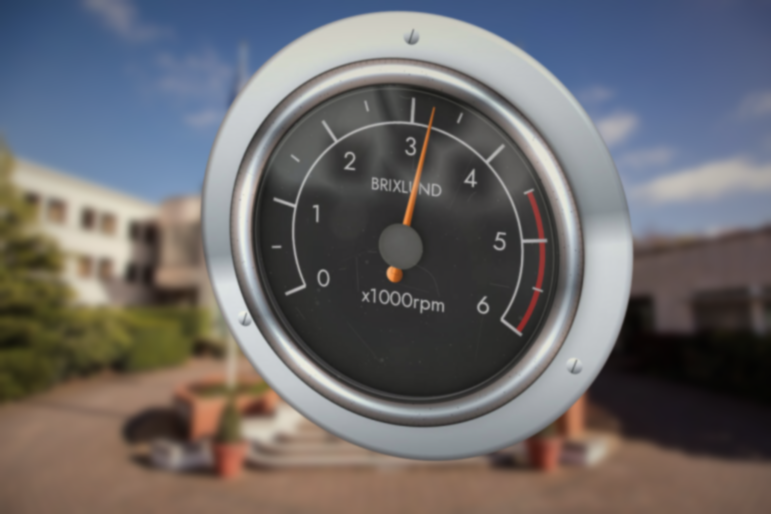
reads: **3250** rpm
